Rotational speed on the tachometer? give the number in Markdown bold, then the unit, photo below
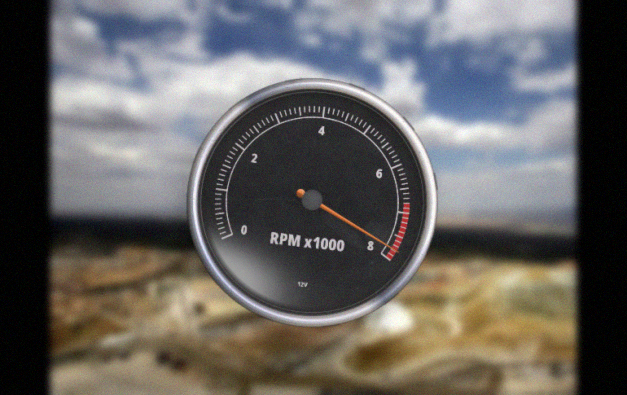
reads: **7800** rpm
